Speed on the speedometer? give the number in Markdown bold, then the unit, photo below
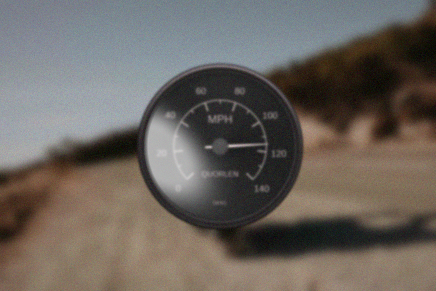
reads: **115** mph
